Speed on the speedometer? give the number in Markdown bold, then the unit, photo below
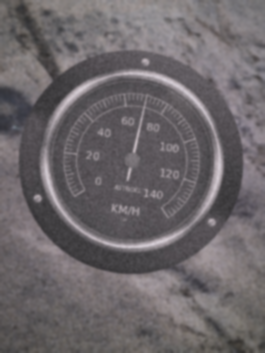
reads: **70** km/h
